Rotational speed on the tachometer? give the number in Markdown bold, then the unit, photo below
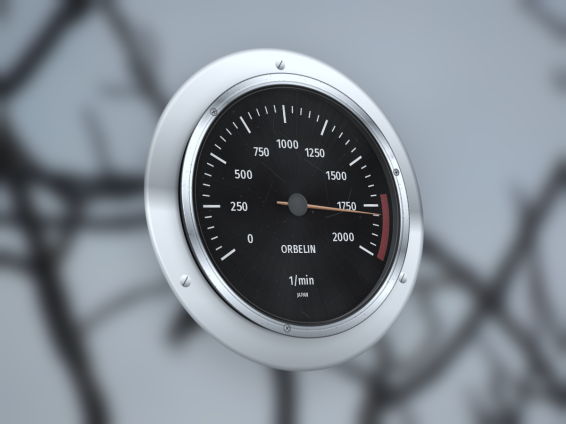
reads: **1800** rpm
